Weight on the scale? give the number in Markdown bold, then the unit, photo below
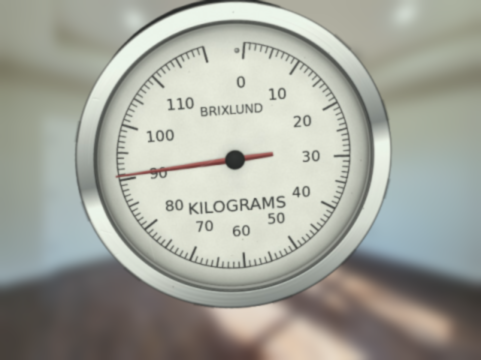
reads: **91** kg
